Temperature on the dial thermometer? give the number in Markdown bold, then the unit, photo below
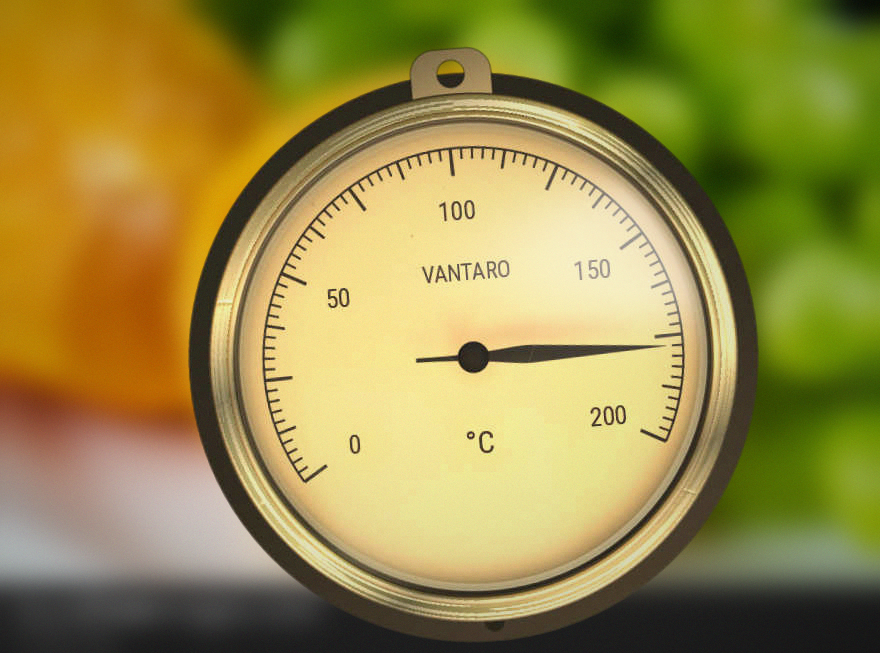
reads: **177.5** °C
